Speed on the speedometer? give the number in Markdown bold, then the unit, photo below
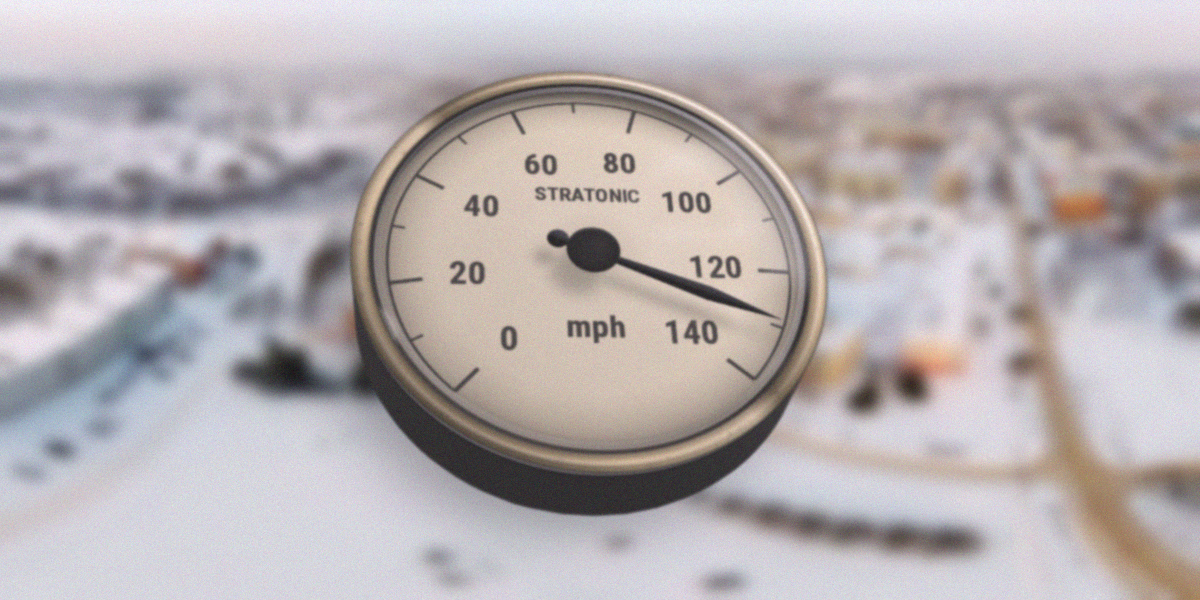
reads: **130** mph
